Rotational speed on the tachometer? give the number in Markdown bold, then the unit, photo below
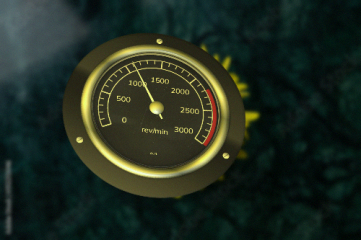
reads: **1100** rpm
